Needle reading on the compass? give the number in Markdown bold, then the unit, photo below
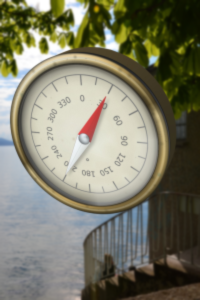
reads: **30** °
